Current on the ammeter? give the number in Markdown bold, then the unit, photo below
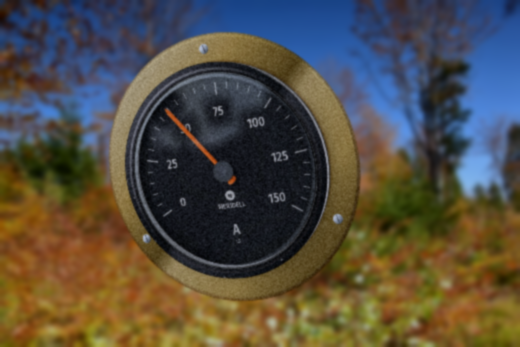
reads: **50** A
